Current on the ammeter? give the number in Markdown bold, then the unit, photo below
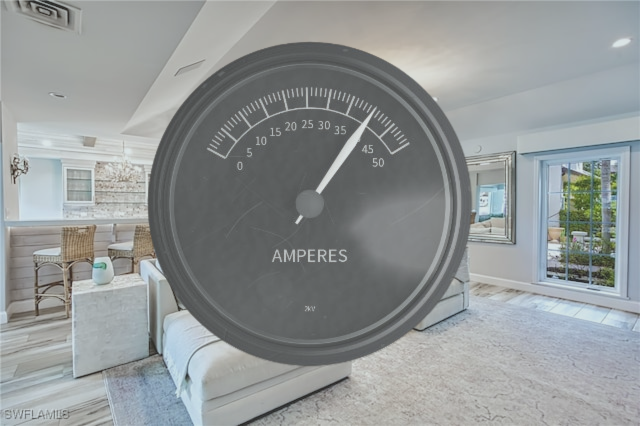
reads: **40** A
